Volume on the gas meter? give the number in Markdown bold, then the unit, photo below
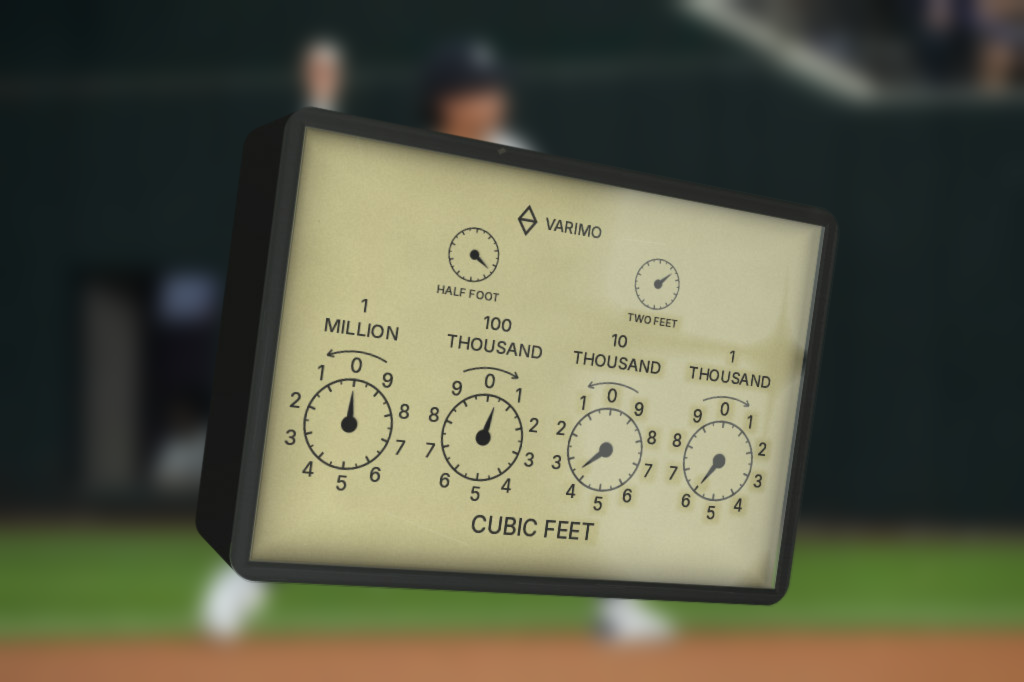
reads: **3600** ft³
